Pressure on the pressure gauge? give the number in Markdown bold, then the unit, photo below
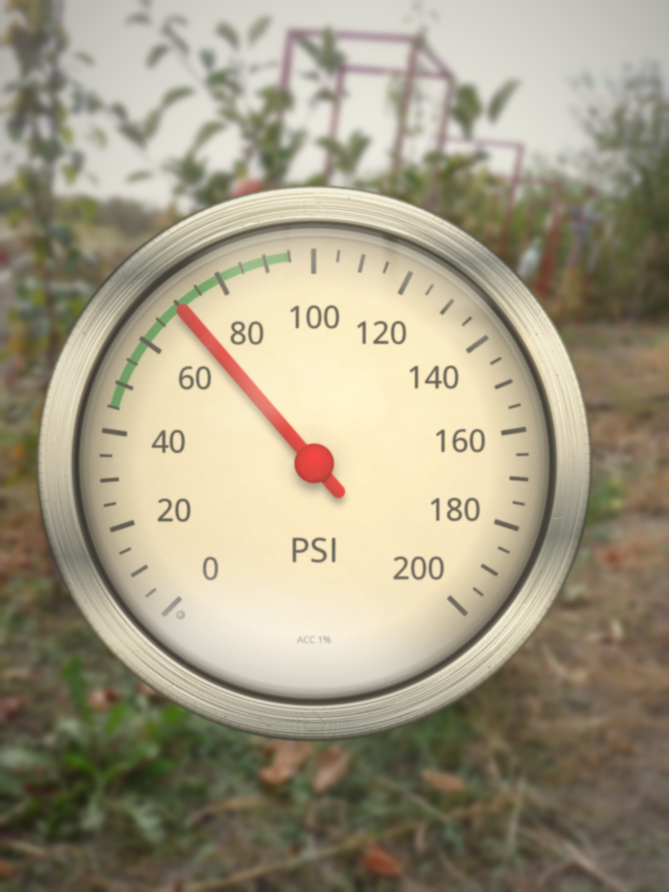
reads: **70** psi
